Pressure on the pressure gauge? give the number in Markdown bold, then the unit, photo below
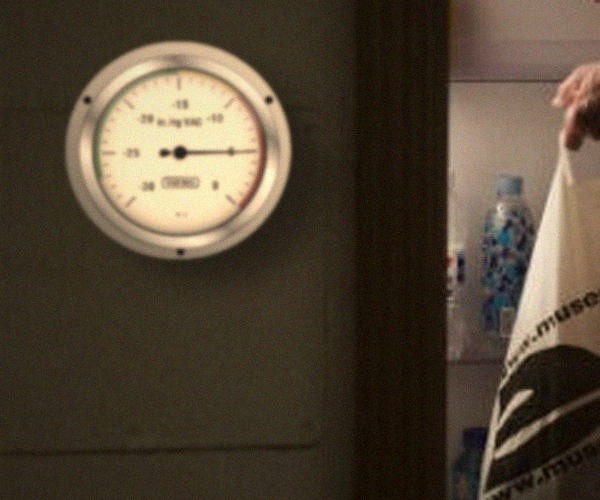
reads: **-5** inHg
